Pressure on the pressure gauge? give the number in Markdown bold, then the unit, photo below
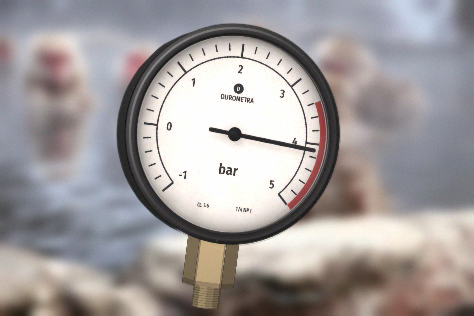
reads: **4.1** bar
